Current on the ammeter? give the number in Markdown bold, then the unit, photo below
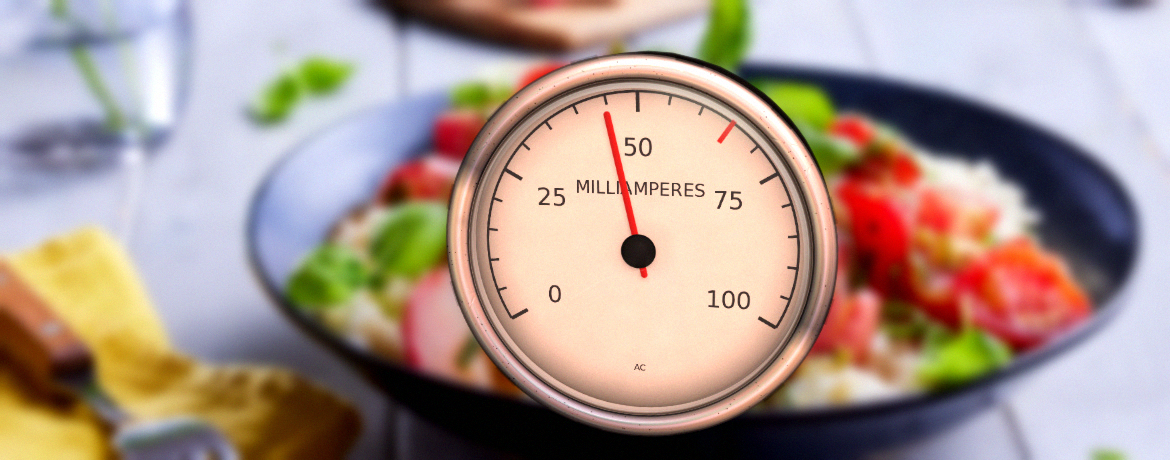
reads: **45** mA
